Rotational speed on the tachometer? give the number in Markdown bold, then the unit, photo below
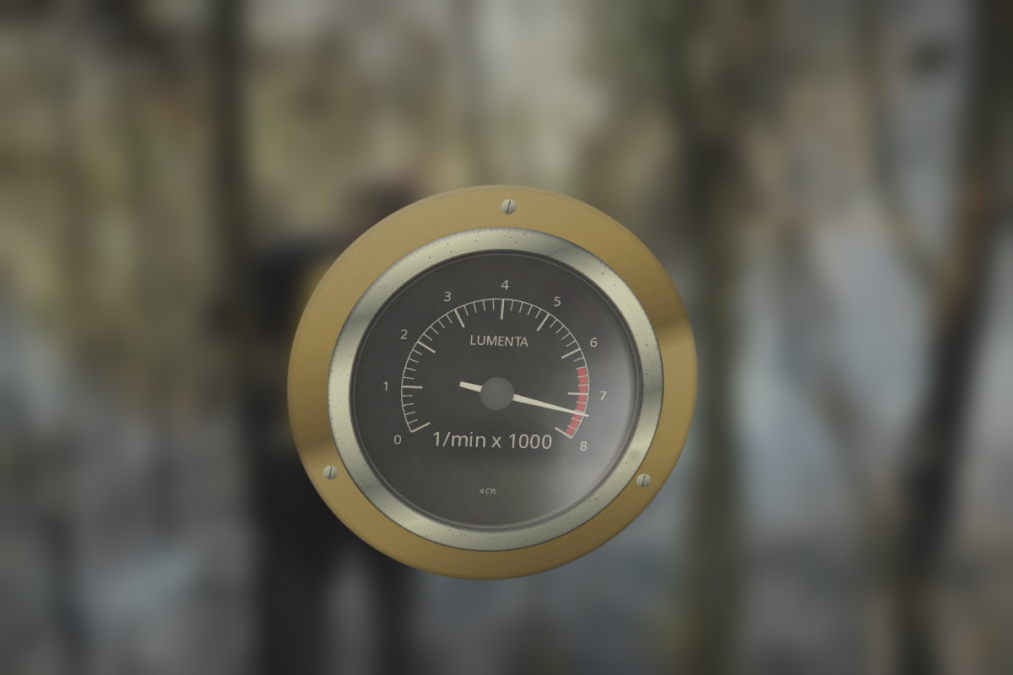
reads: **7400** rpm
